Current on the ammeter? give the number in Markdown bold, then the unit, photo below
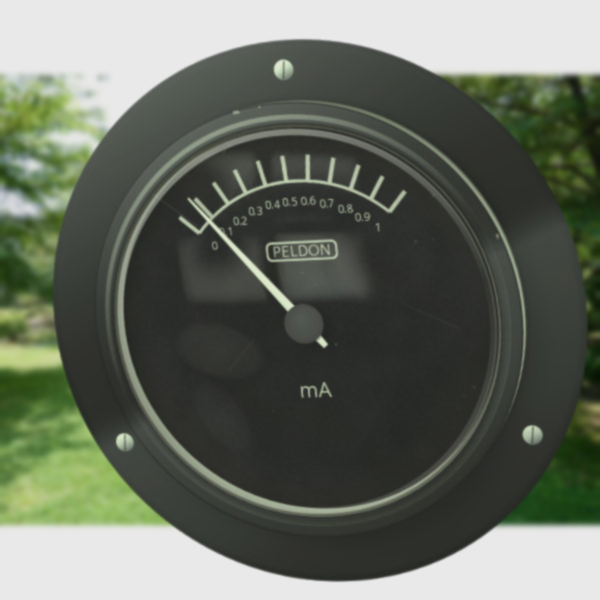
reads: **0.1** mA
